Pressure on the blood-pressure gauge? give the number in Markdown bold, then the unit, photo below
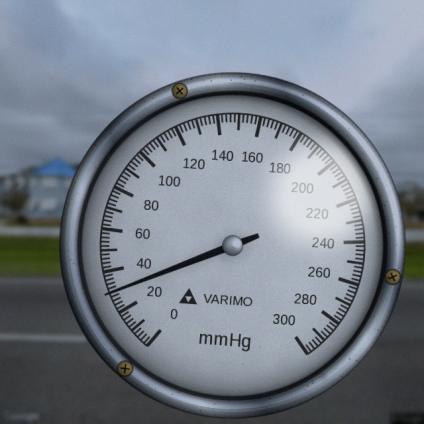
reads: **30** mmHg
